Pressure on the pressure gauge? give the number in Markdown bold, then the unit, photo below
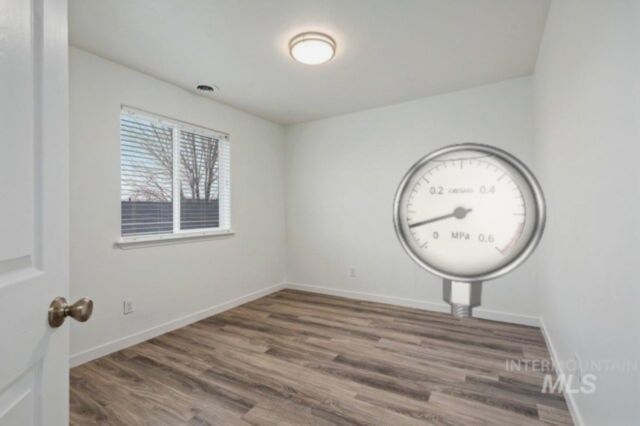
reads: **0.06** MPa
